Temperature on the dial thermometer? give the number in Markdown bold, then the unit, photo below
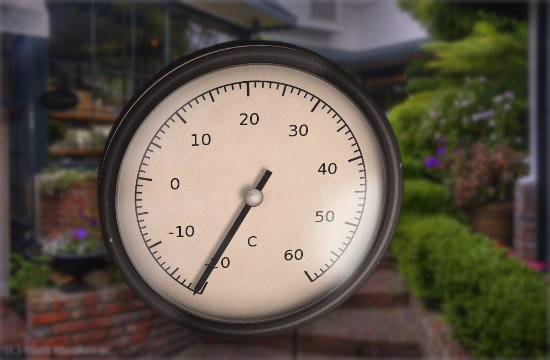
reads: **-19** °C
